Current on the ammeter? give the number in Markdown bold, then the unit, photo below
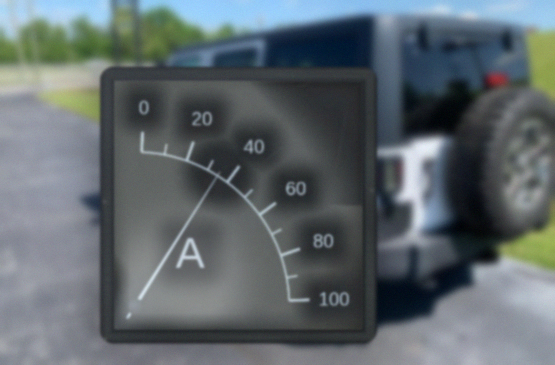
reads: **35** A
